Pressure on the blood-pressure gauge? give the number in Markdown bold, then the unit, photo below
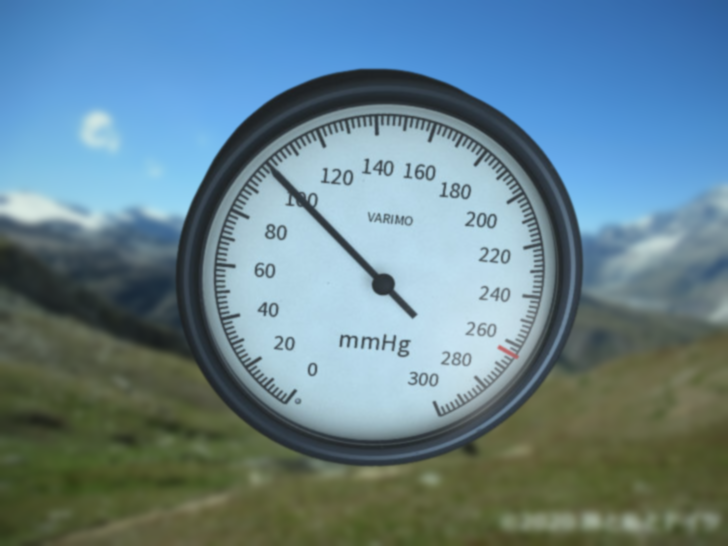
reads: **100** mmHg
